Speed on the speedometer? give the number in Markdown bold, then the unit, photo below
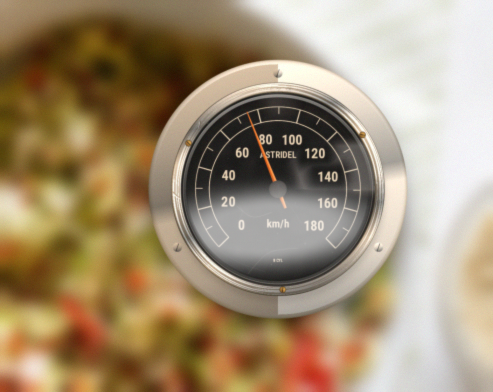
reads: **75** km/h
